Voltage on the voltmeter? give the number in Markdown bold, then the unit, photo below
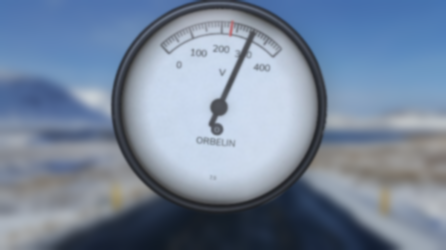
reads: **300** V
